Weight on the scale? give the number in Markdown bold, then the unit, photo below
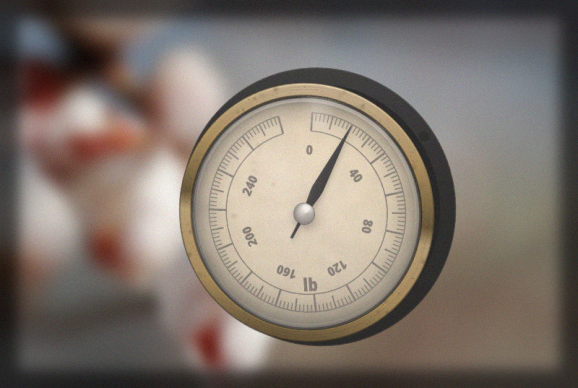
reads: **20** lb
